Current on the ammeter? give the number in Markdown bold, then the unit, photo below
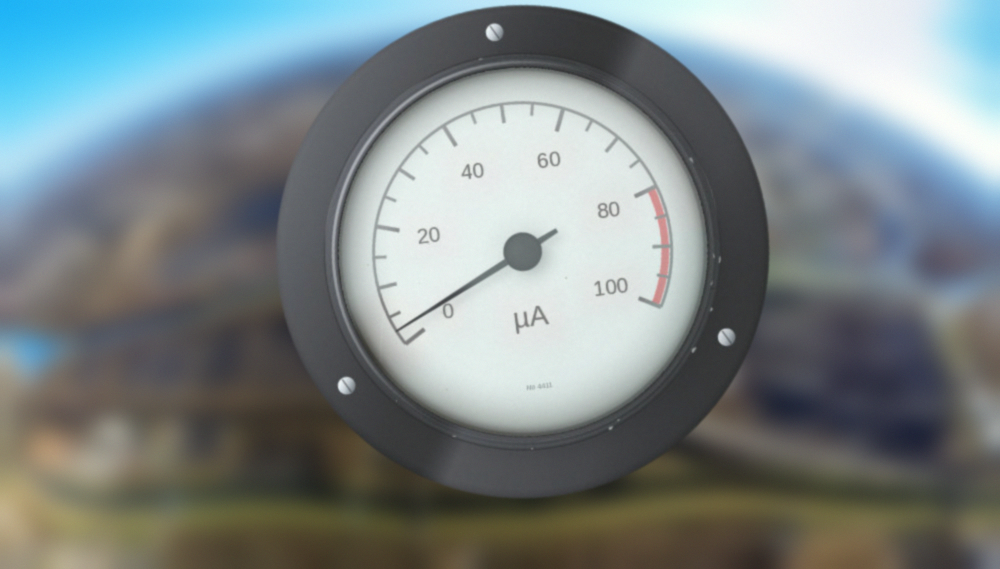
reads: **2.5** µA
